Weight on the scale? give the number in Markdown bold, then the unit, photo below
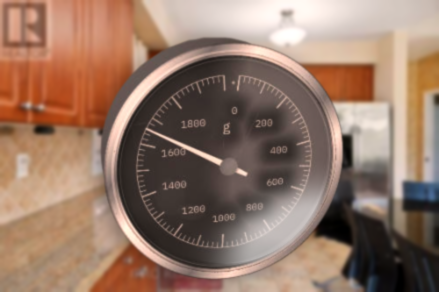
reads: **1660** g
